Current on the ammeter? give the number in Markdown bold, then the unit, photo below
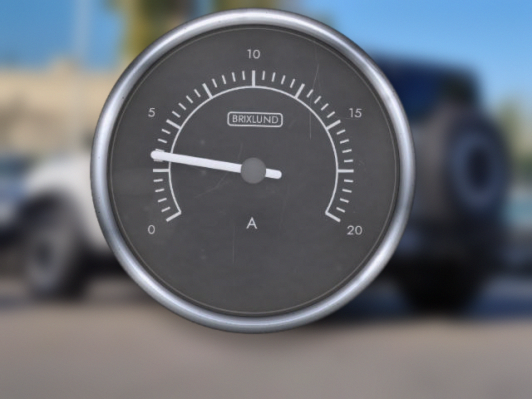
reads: **3.25** A
